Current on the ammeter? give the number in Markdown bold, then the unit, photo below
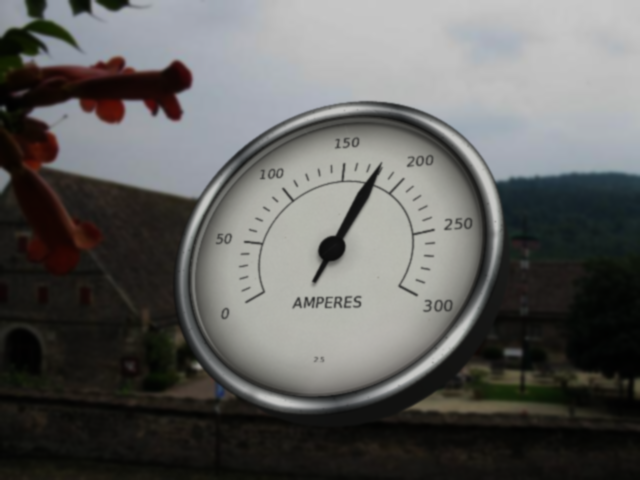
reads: **180** A
